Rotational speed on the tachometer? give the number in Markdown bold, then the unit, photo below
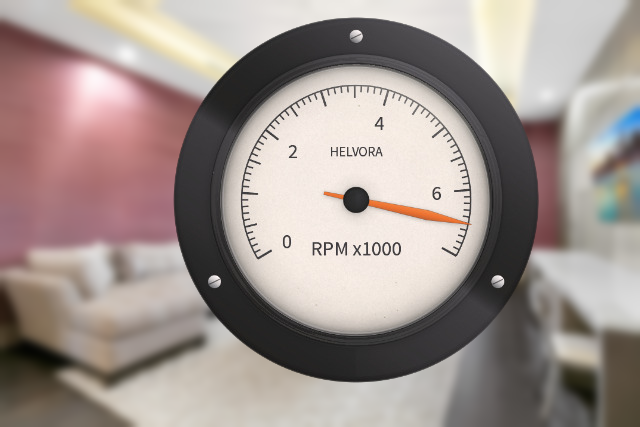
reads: **6500** rpm
